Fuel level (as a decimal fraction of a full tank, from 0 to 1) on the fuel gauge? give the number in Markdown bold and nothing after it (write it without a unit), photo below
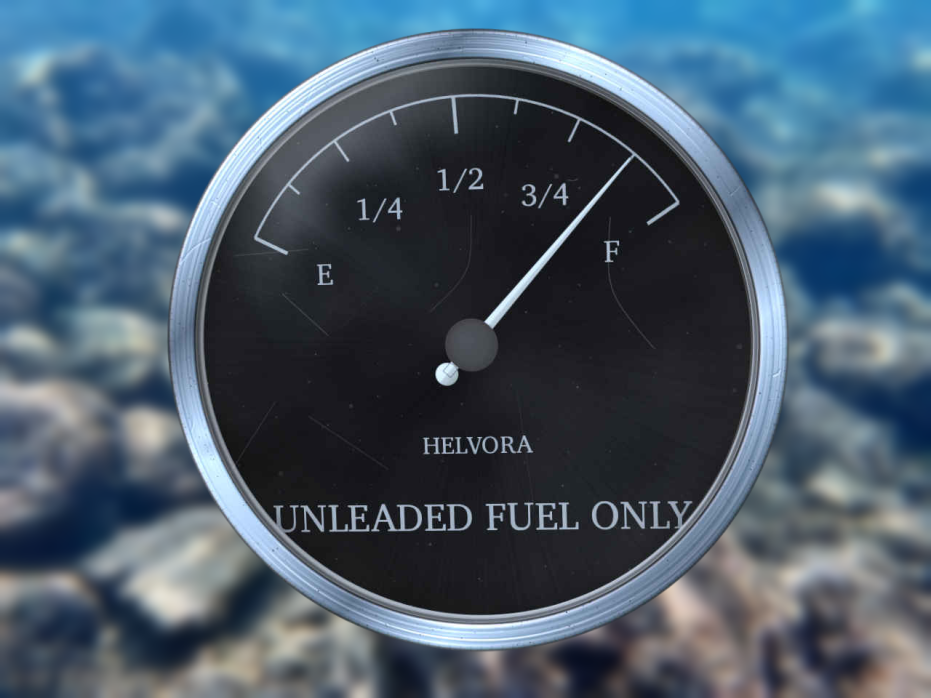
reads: **0.875**
